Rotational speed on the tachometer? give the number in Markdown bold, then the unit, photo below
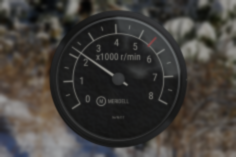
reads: **2250** rpm
